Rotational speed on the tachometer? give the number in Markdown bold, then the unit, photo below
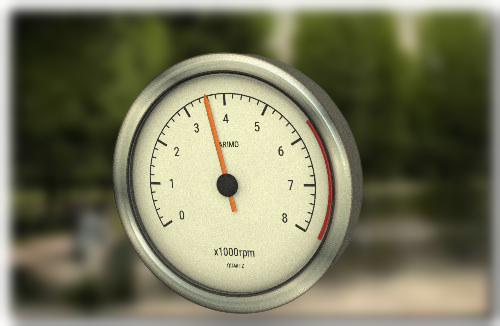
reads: **3600** rpm
